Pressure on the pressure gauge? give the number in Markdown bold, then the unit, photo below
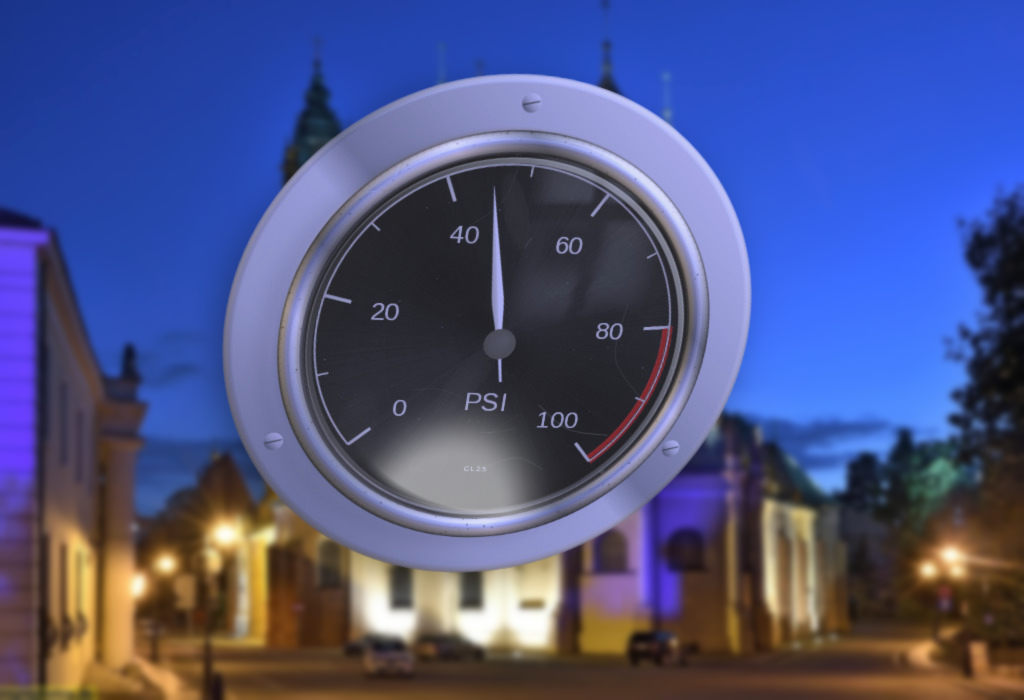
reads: **45** psi
